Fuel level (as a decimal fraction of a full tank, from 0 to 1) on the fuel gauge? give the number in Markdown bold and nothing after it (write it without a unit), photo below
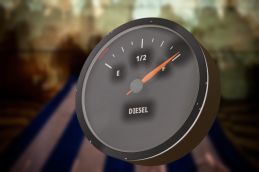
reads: **1**
